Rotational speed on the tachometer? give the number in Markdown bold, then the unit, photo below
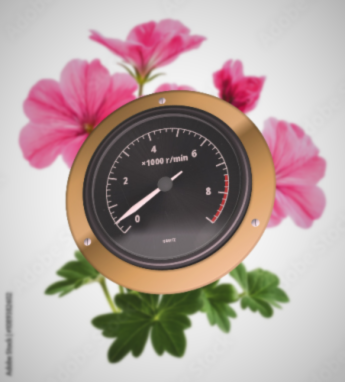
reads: **400** rpm
